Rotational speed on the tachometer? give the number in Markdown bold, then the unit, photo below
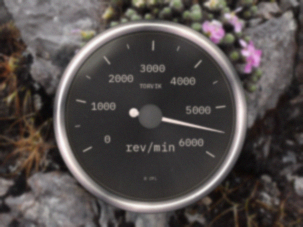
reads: **5500** rpm
